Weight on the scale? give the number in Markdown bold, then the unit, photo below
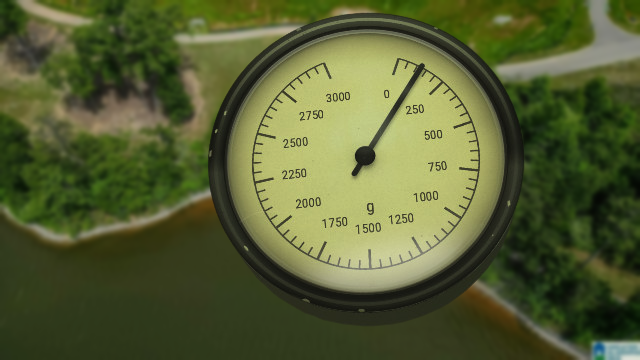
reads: **125** g
